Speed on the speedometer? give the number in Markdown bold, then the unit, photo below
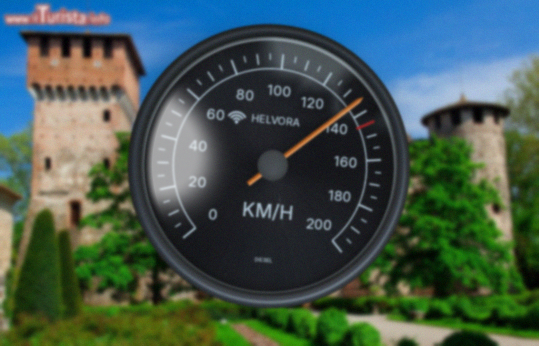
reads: **135** km/h
